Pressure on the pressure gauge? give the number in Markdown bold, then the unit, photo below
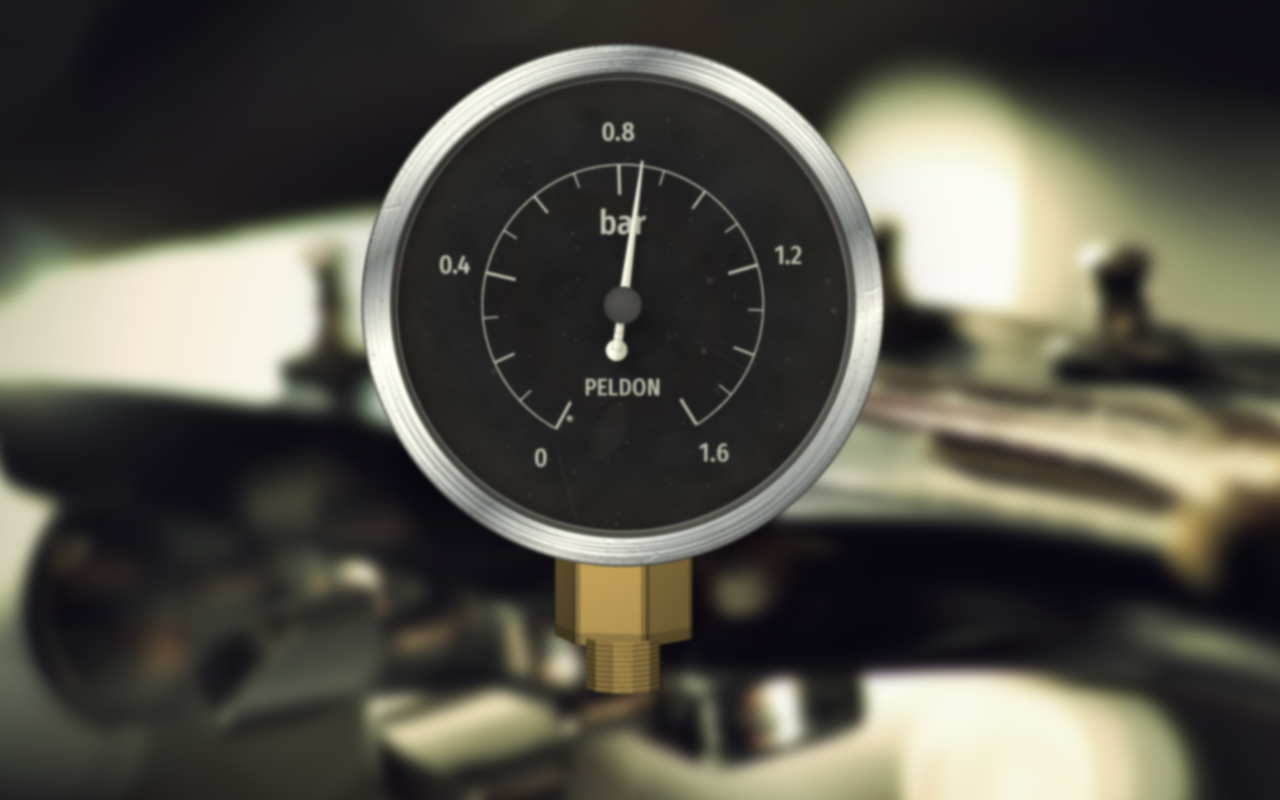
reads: **0.85** bar
